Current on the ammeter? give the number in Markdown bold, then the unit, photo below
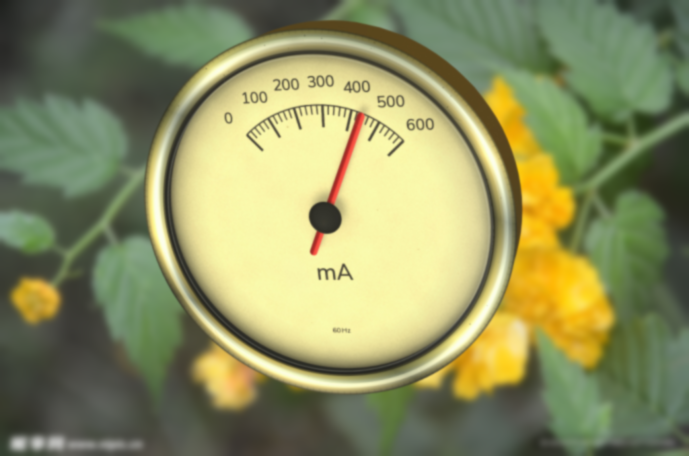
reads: **440** mA
